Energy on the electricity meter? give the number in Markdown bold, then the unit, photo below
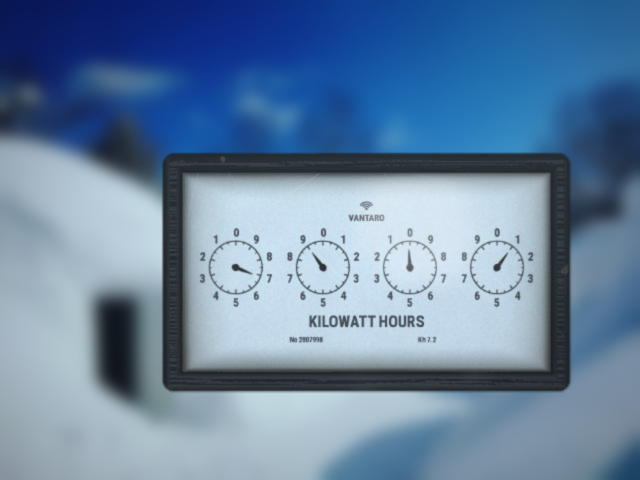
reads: **6901** kWh
